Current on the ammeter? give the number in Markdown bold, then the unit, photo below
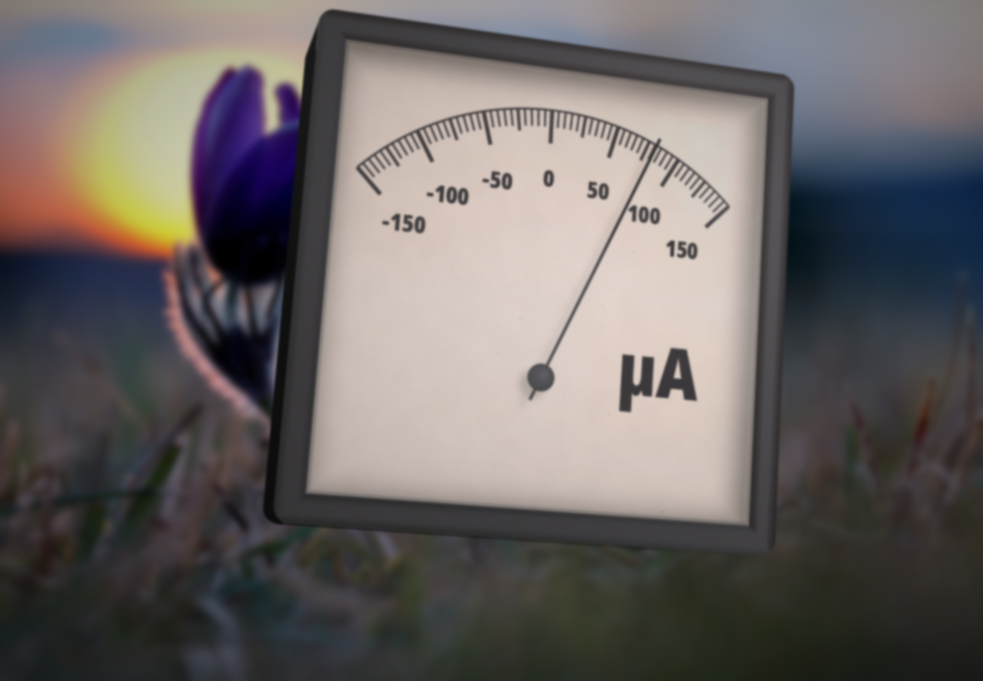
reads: **80** µA
